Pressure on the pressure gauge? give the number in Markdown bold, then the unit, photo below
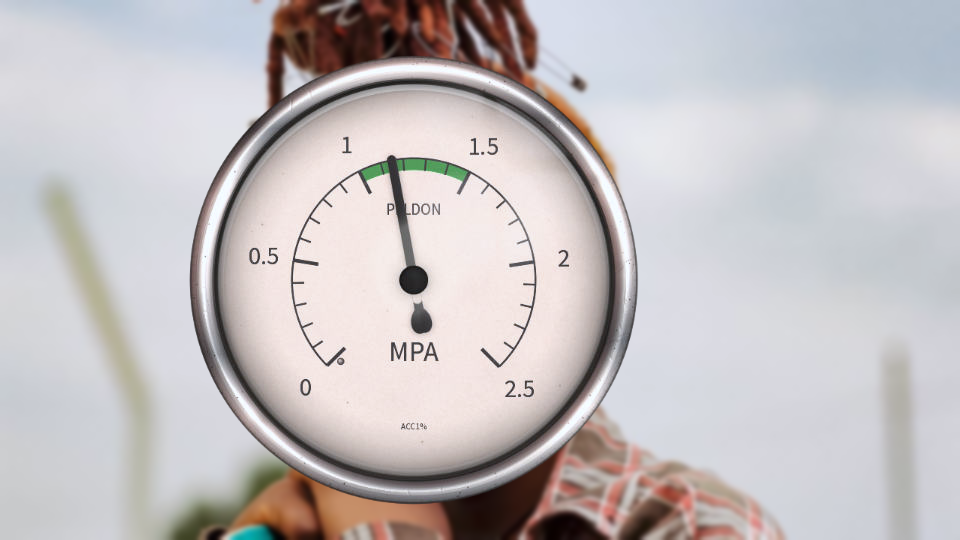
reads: **1.15** MPa
